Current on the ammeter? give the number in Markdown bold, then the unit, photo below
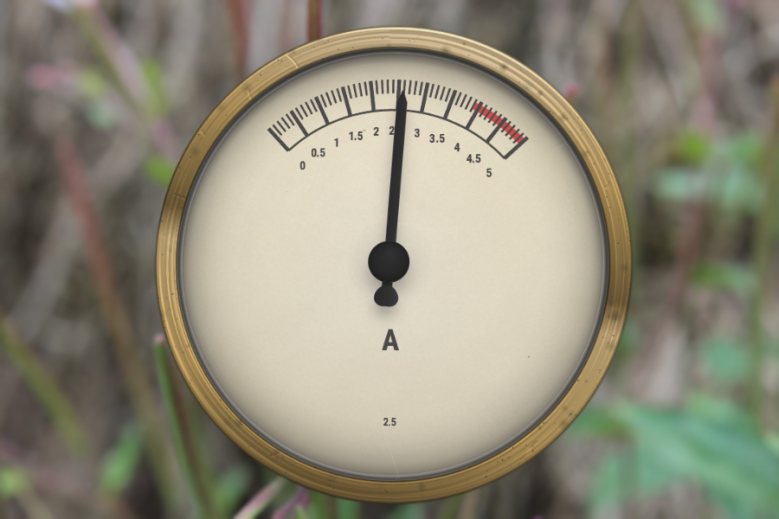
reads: **2.6** A
